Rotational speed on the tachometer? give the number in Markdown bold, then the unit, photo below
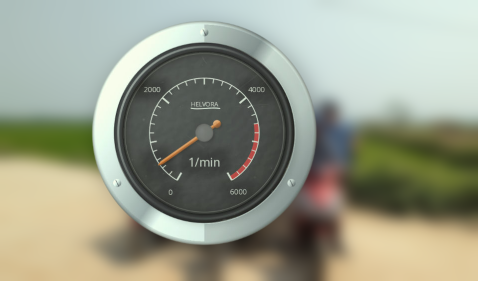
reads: **500** rpm
